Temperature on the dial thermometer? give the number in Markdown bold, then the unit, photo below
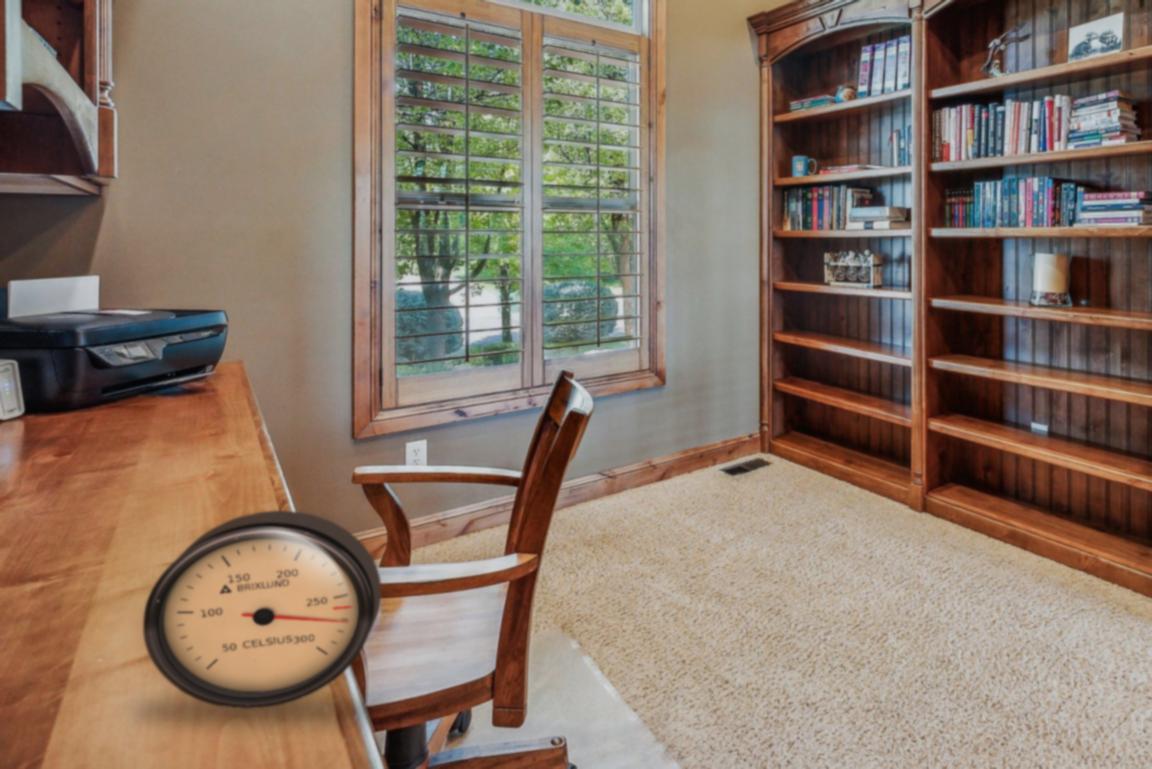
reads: **270** °C
